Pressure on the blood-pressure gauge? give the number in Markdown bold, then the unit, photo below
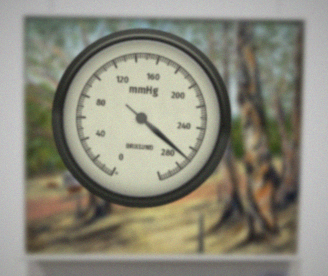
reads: **270** mmHg
